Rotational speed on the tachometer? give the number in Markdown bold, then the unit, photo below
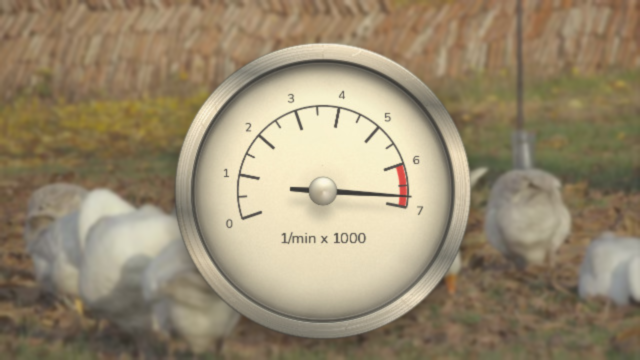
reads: **6750** rpm
